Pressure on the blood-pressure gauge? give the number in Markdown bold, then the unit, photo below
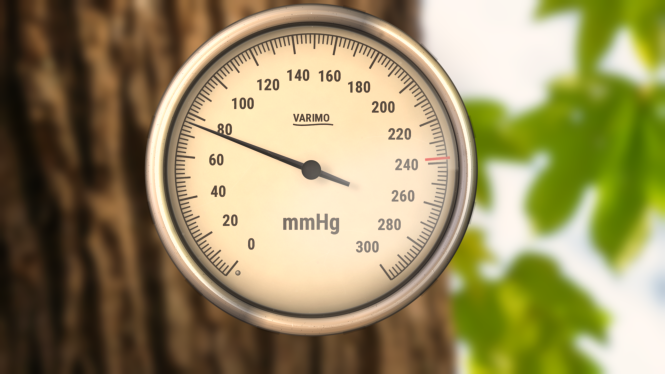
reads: **76** mmHg
